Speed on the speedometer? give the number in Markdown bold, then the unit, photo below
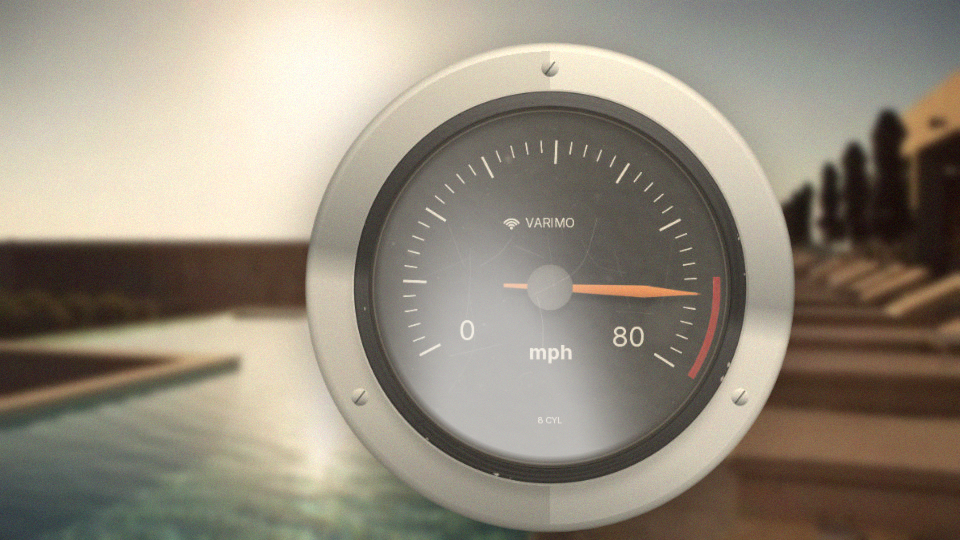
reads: **70** mph
